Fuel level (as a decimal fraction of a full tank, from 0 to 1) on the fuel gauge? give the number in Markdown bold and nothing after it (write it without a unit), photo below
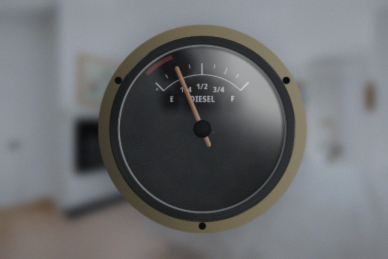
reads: **0.25**
